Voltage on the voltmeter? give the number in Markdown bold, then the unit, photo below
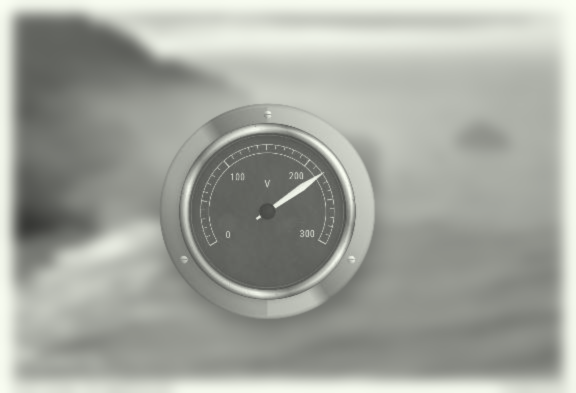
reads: **220** V
